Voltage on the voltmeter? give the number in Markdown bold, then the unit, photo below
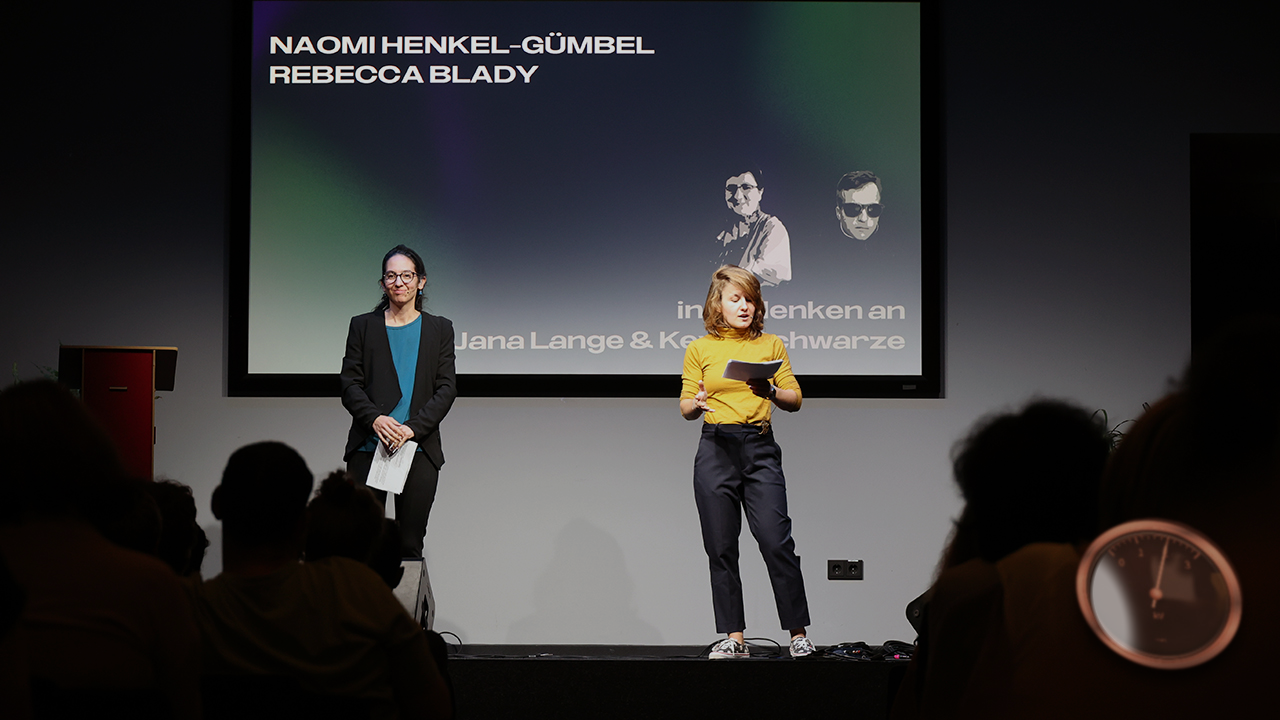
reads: **2** kV
